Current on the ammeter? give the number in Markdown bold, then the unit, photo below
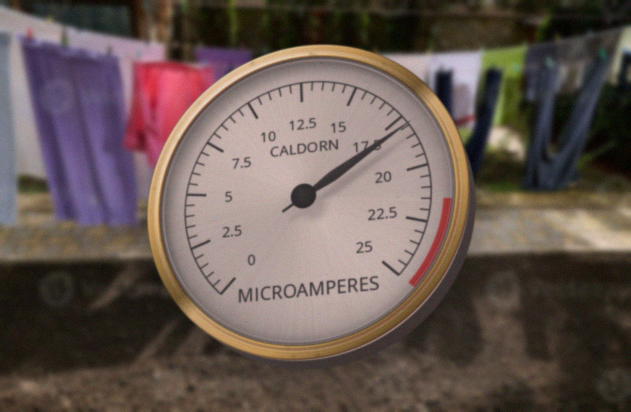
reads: **18** µA
